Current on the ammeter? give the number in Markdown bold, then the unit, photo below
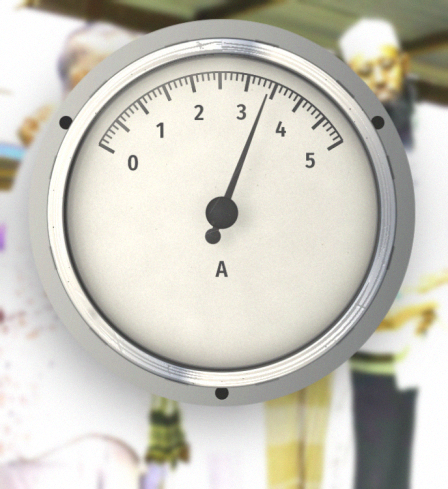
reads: **3.4** A
